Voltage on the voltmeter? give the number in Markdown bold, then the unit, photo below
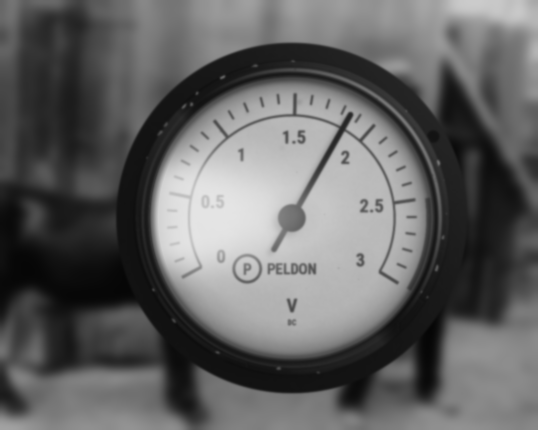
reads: **1.85** V
